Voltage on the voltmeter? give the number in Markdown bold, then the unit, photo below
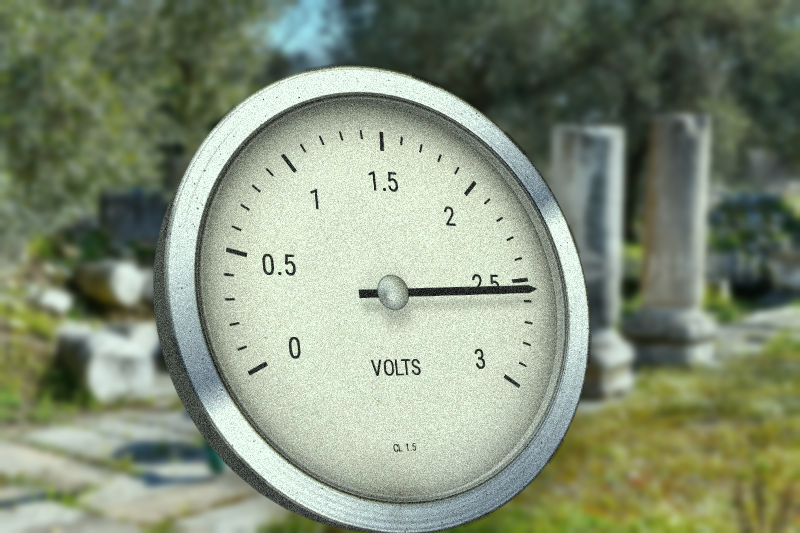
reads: **2.55** V
